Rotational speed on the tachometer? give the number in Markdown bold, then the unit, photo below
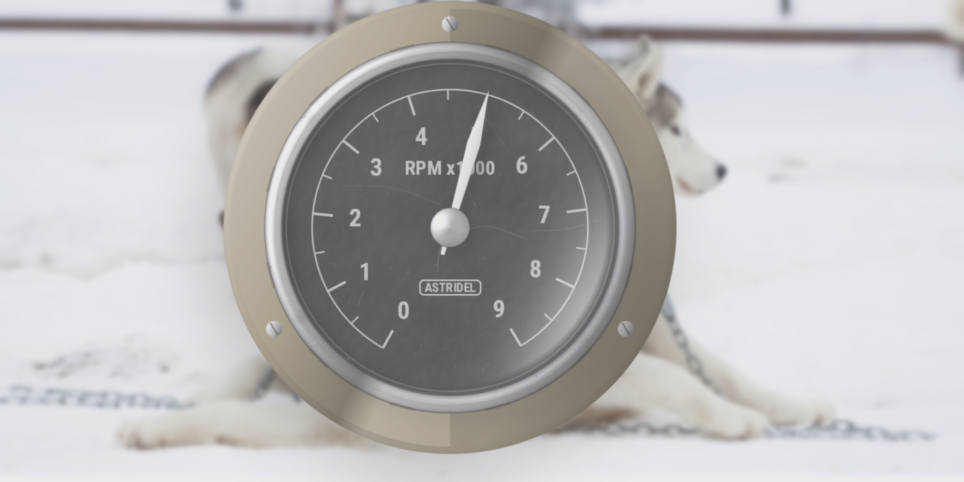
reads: **5000** rpm
